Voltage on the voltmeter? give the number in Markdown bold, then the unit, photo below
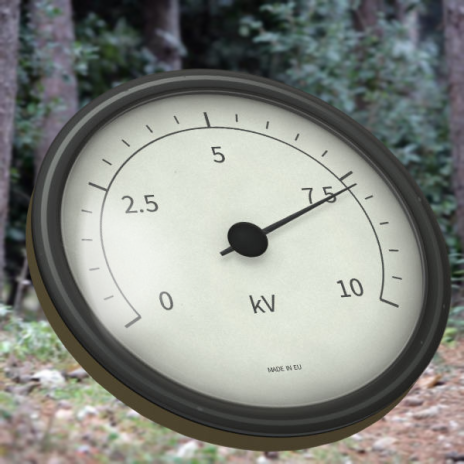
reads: **7.75** kV
